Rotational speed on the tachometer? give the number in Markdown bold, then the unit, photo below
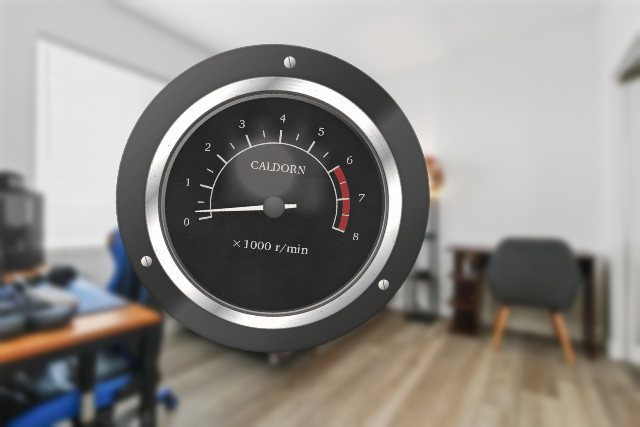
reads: **250** rpm
